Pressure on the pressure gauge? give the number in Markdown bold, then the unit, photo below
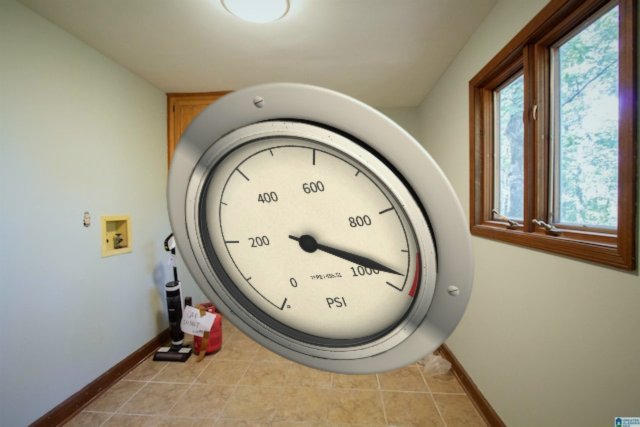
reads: **950** psi
